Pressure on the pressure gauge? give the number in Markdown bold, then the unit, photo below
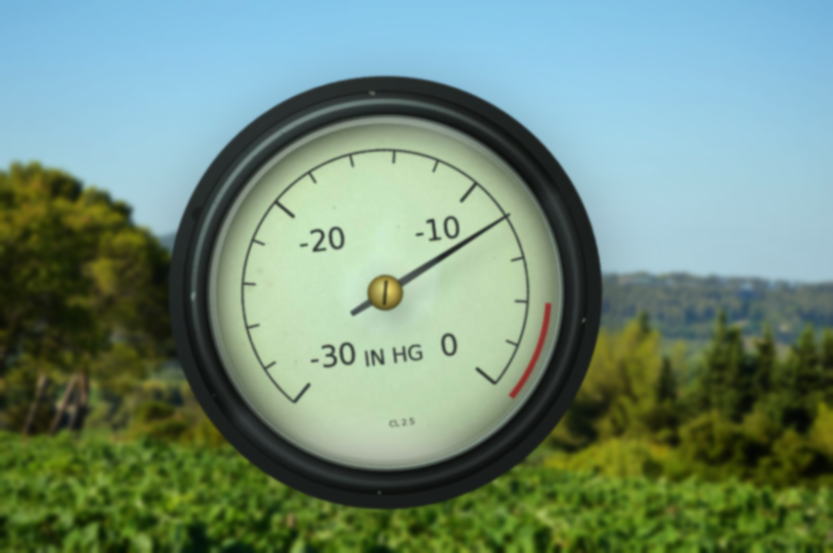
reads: **-8** inHg
